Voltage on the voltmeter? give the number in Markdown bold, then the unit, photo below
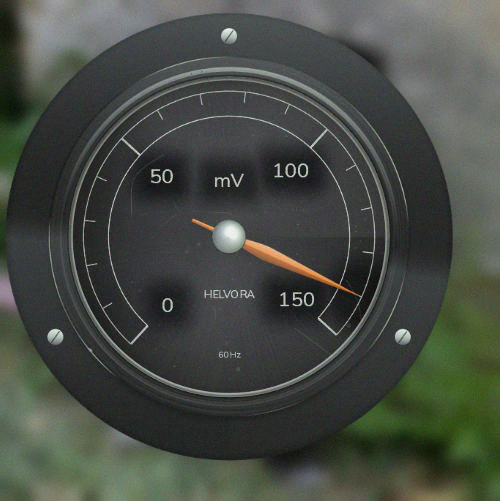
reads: **140** mV
